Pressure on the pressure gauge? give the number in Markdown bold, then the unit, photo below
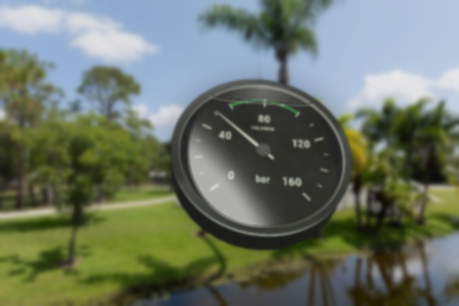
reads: **50** bar
